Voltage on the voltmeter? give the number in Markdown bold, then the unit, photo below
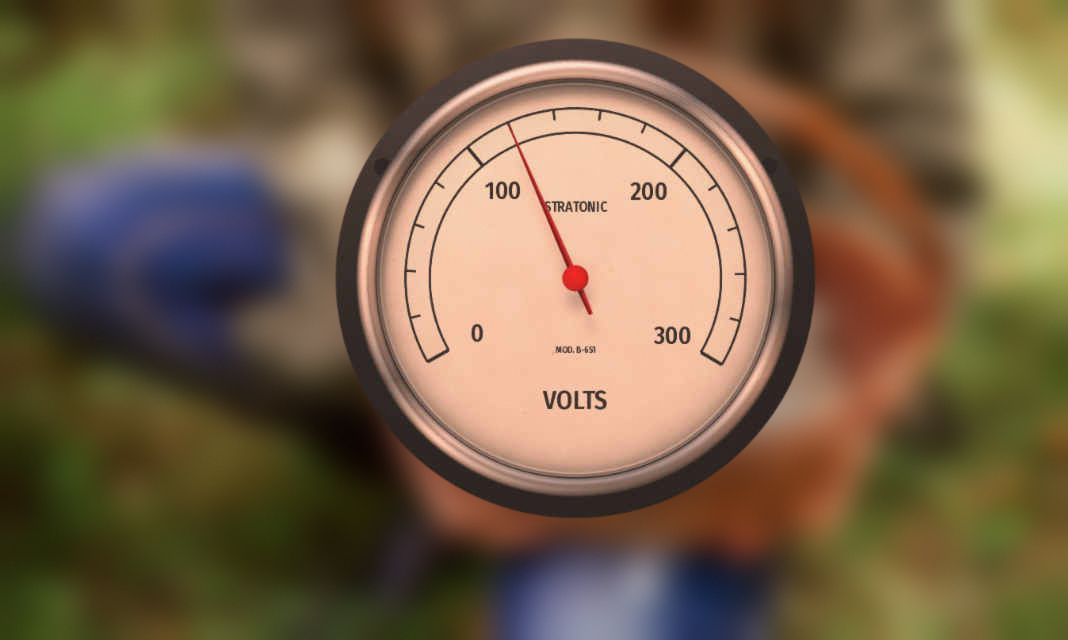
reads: **120** V
